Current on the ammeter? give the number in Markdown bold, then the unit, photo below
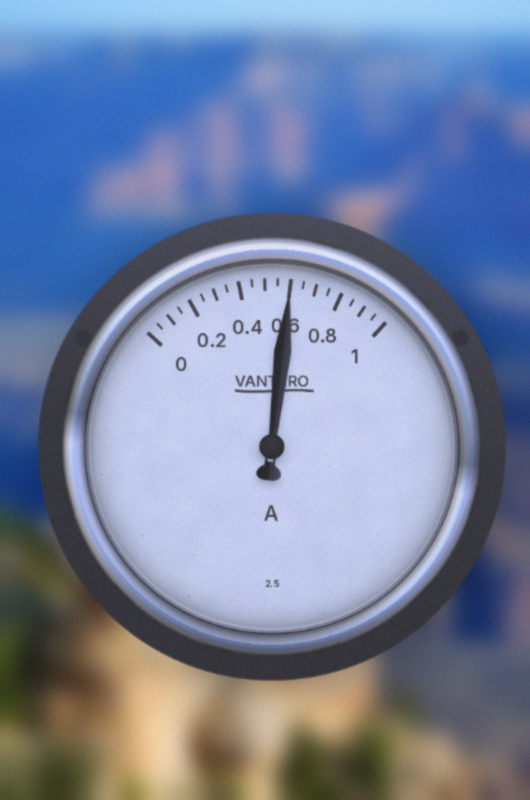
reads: **0.6** A
